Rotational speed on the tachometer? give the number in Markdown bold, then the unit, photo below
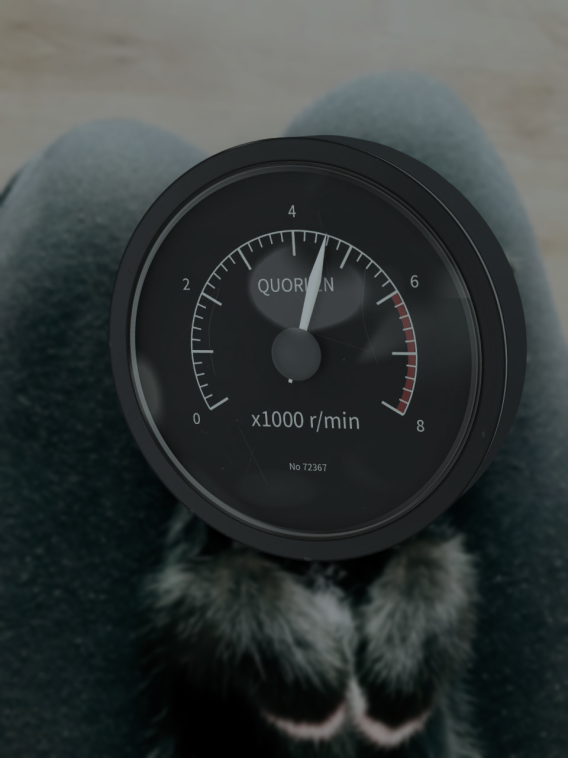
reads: **4600** rpm
